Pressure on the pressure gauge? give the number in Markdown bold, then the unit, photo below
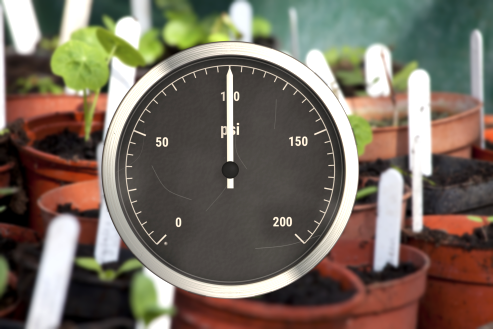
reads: **100** psi
